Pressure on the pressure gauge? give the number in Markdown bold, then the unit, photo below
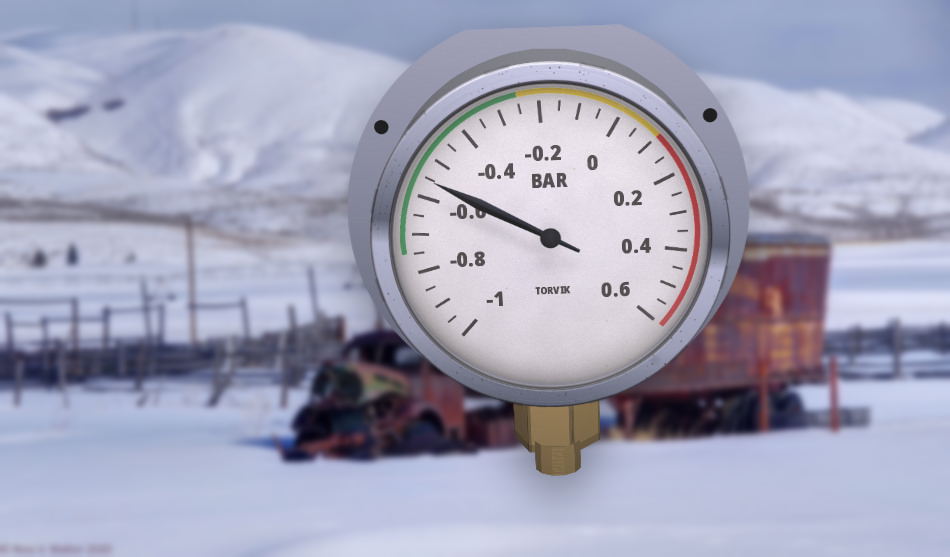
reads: **-0.55** bar
